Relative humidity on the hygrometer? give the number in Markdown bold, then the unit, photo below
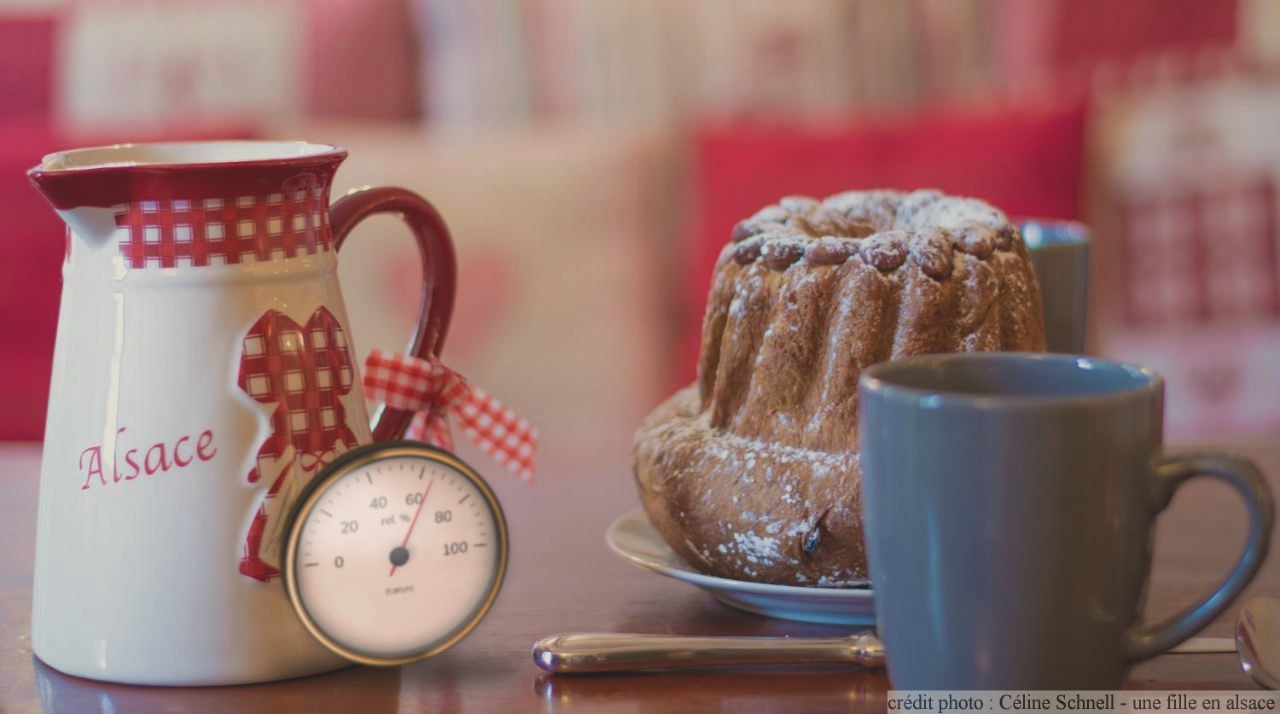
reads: **64** %
